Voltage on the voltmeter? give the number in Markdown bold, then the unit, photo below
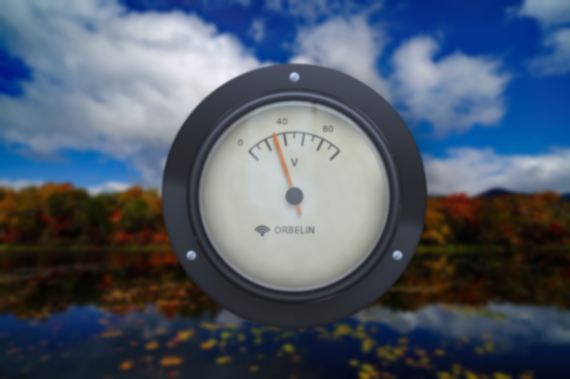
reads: **30** V
